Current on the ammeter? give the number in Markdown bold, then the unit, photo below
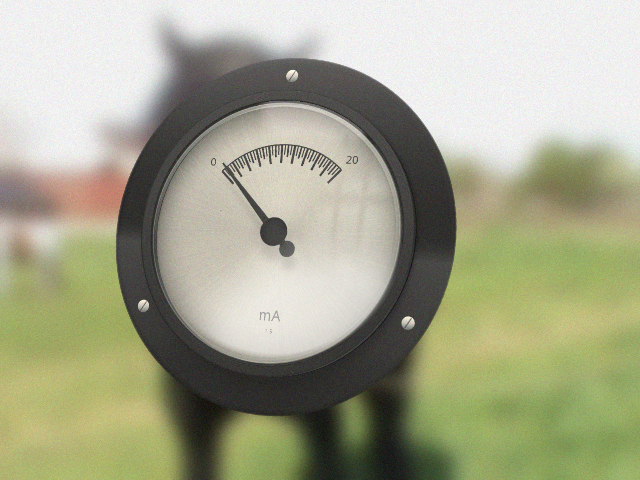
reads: **1** mA
